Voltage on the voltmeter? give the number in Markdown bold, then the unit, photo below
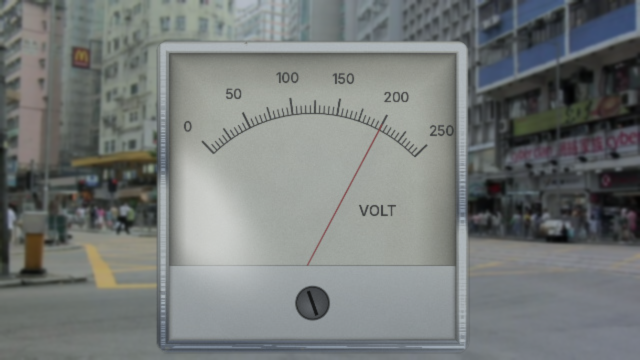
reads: **200** V
